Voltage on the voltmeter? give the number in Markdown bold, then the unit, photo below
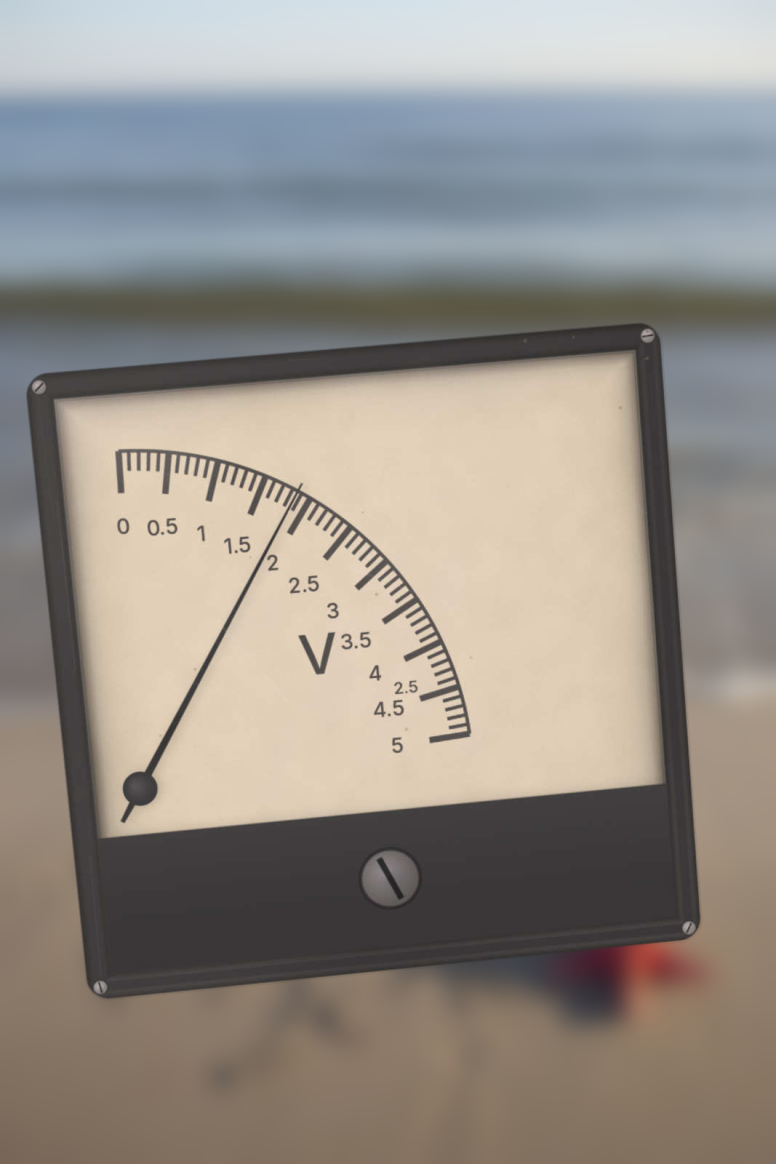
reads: **1.85** V
